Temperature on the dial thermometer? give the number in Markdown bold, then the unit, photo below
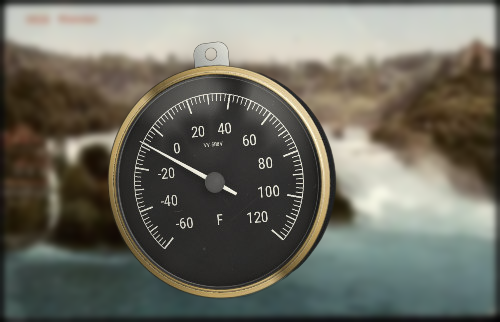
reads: **-8** °F
